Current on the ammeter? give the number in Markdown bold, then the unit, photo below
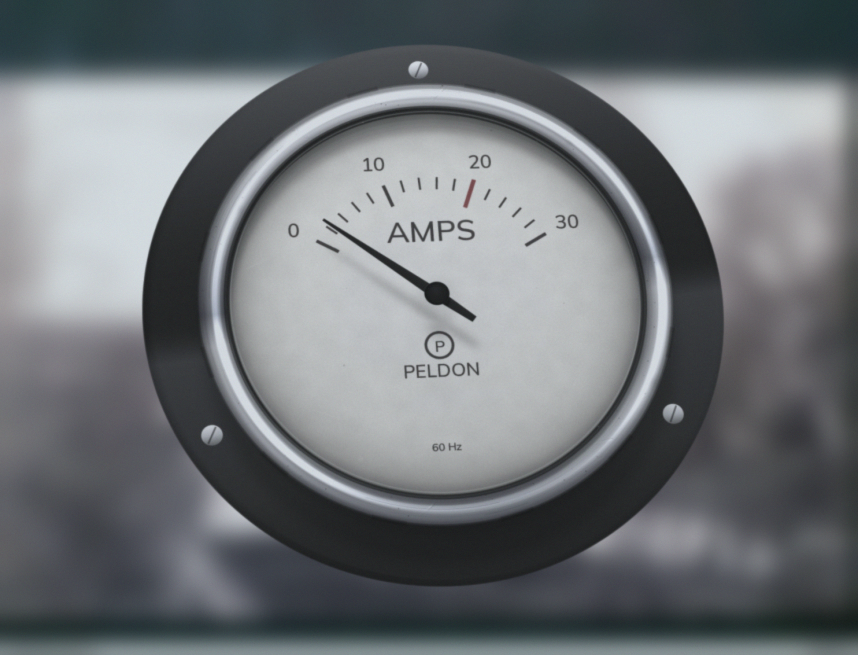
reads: **2** A
